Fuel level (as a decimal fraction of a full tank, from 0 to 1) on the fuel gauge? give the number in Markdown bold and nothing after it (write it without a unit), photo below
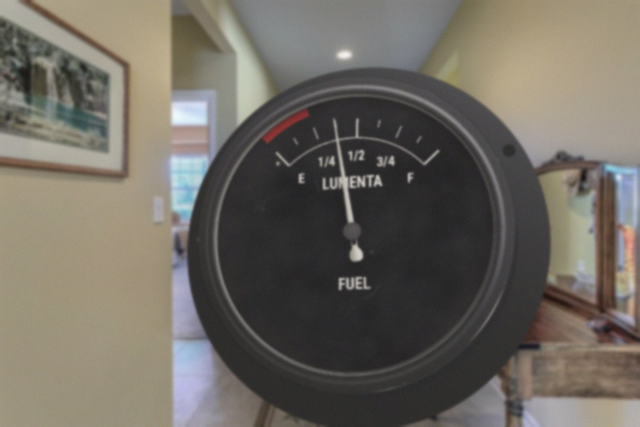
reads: **0.375**
